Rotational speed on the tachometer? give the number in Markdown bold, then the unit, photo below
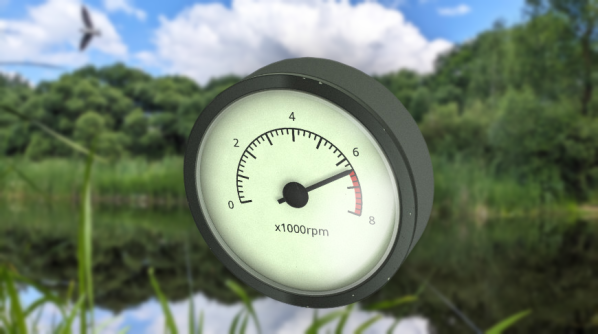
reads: **6400** rpm
